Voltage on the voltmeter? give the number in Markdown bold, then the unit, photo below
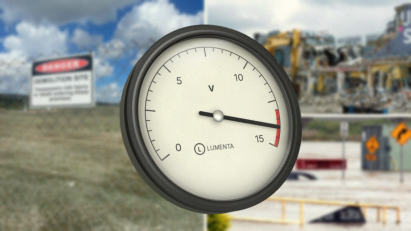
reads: **14** V
